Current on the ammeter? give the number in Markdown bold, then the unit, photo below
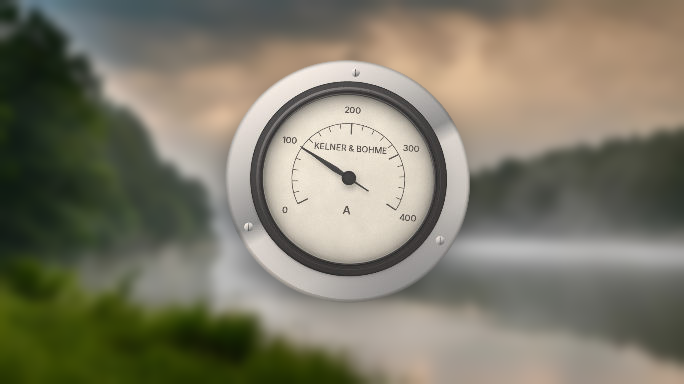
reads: **100** A
